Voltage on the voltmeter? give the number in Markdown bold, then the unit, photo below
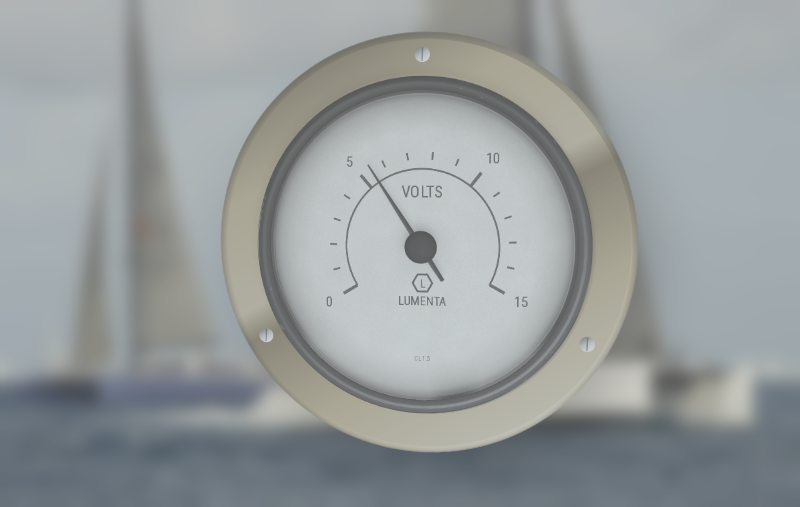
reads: **5.5** V
